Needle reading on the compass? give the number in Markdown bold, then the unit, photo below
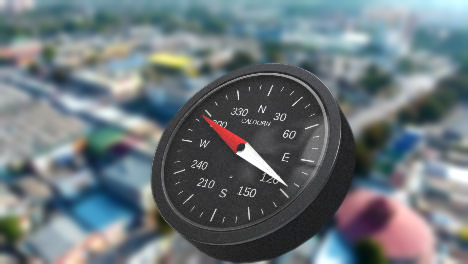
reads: **295** °
